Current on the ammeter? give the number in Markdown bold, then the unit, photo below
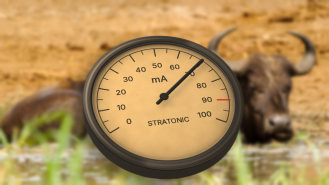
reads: **70** mA
